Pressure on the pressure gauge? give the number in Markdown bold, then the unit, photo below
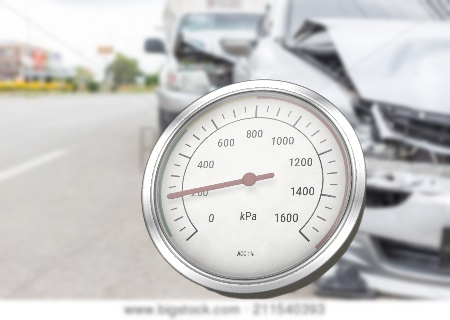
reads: **200** kPa
